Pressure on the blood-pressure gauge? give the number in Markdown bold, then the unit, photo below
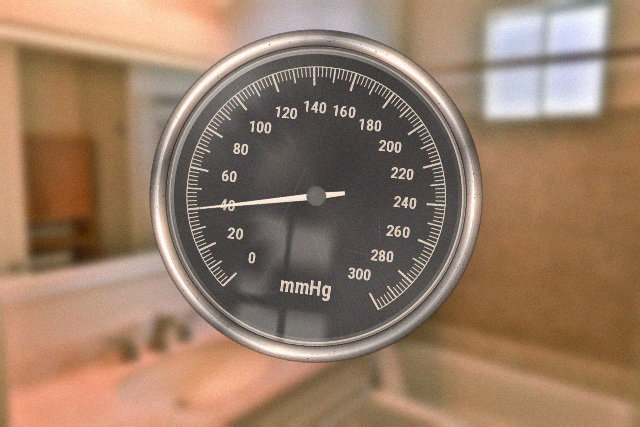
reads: **40** mmHg
